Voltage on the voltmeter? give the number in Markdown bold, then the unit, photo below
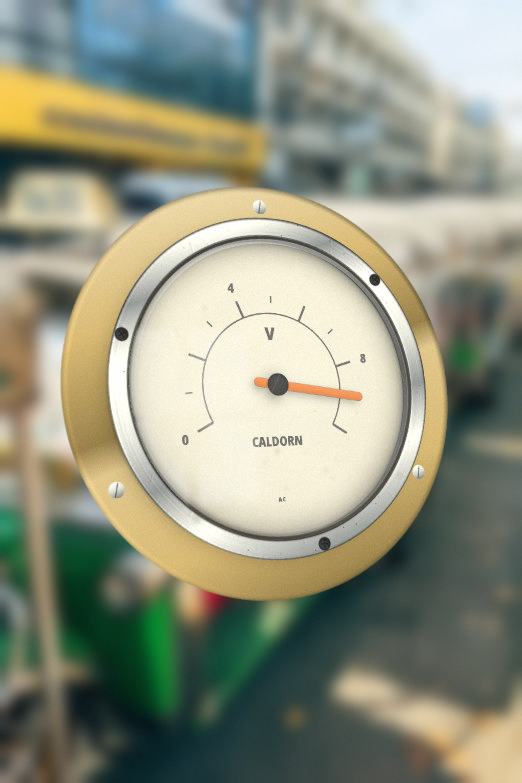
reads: **9** V
